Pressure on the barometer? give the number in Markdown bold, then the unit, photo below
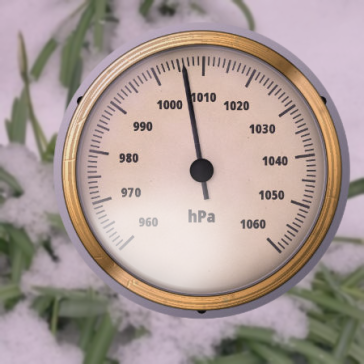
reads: **1006** hPa
